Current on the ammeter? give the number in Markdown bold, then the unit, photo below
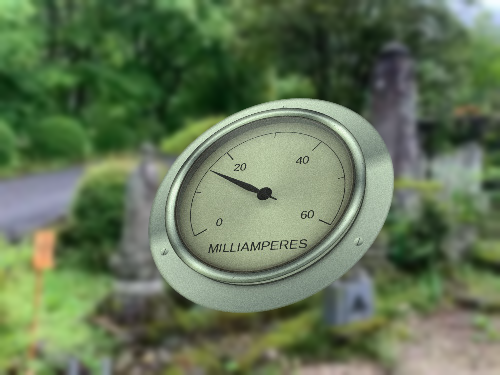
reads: **15** mA
